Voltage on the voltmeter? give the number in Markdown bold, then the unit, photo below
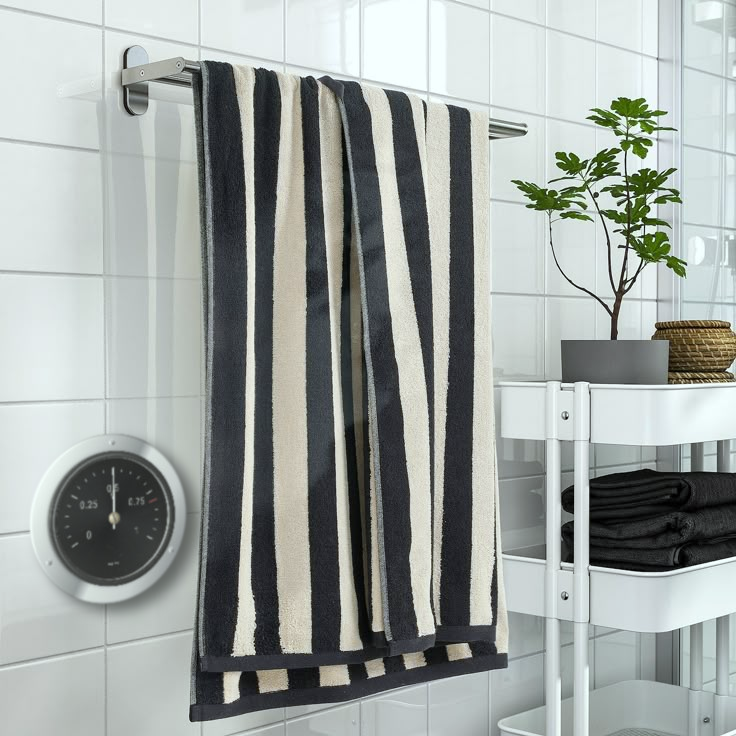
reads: **0.5** V
